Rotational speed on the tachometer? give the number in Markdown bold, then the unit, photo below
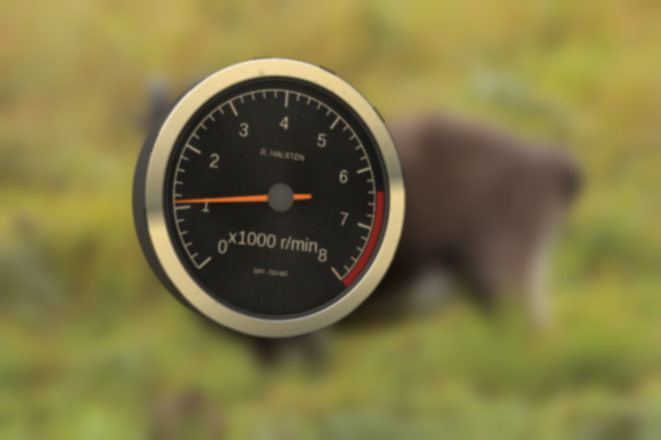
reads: **1100** rpm
